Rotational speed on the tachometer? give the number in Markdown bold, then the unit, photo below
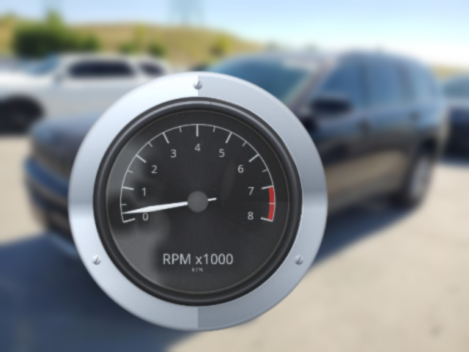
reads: **250** rpm
